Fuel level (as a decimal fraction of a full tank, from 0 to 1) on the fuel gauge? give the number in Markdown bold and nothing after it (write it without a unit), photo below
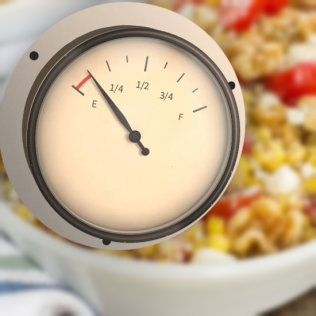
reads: **0.125**
